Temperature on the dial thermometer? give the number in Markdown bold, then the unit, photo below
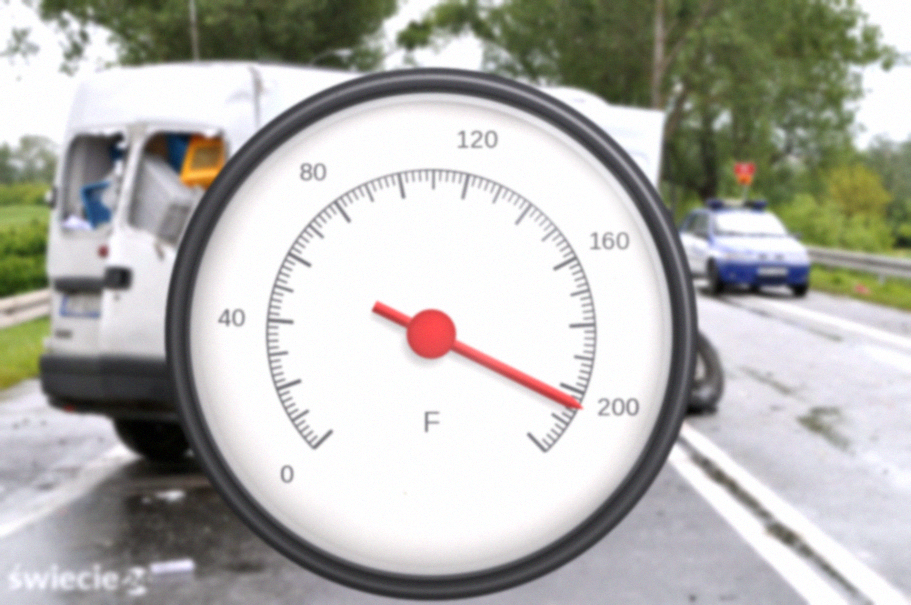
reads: **204** °F
